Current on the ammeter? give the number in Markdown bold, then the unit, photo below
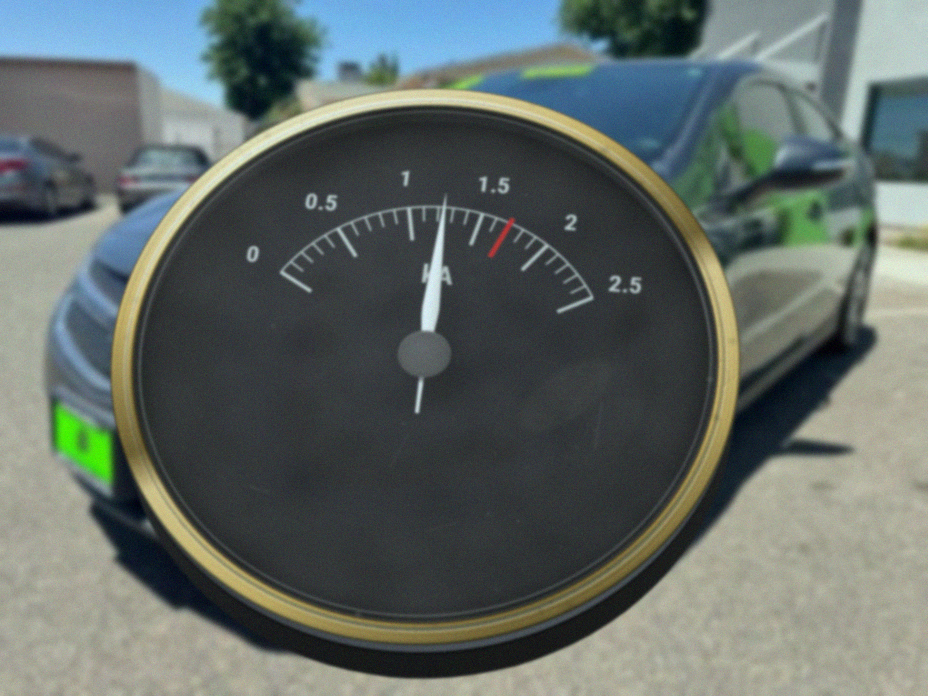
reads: **1.25** kA
